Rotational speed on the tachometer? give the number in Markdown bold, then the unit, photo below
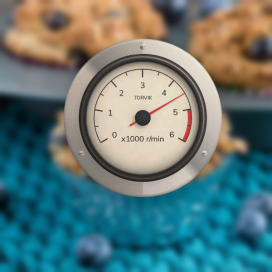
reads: **4500** rpm
